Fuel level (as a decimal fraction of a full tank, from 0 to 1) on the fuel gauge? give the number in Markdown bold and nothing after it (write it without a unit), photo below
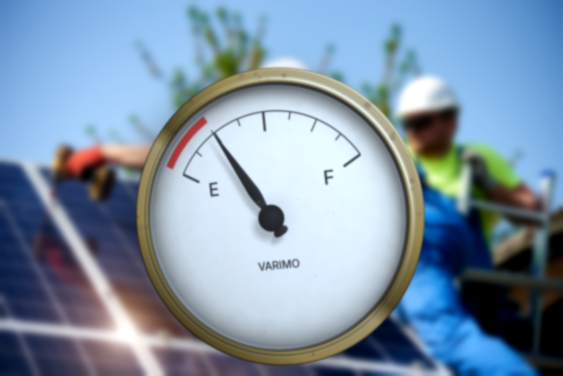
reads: **0.25**
